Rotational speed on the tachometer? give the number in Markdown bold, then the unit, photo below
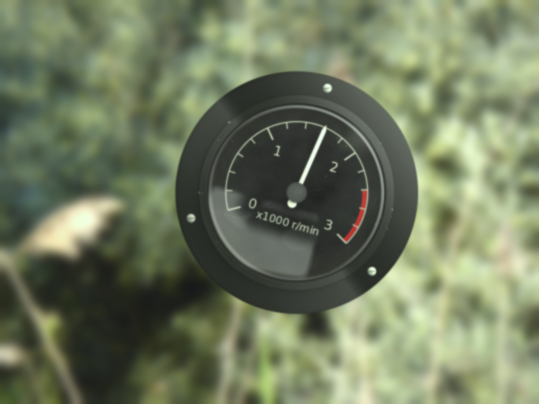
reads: **1600** rpm
